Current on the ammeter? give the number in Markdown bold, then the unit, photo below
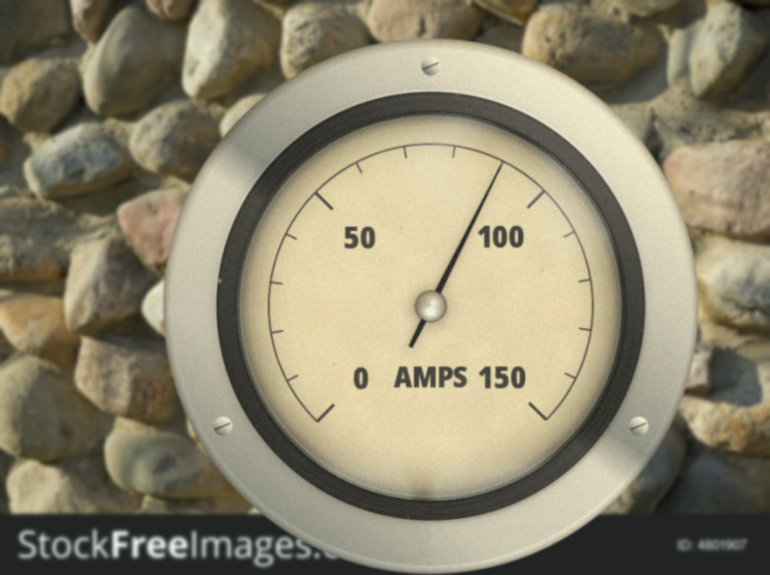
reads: **90** A
